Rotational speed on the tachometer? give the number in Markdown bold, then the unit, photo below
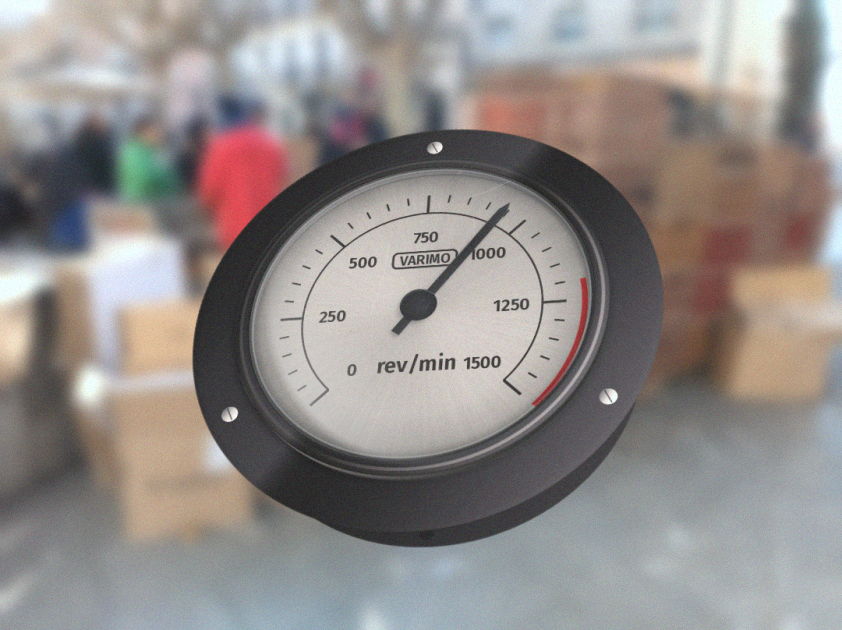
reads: **950** rpm
